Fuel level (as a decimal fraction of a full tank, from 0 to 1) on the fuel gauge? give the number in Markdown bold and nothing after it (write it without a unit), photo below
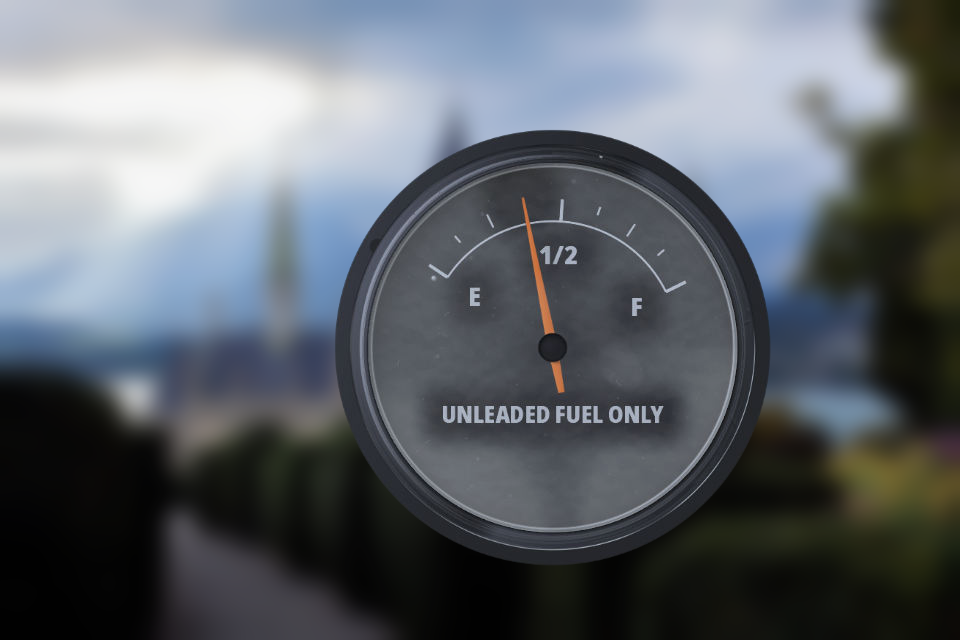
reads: **0.375**
